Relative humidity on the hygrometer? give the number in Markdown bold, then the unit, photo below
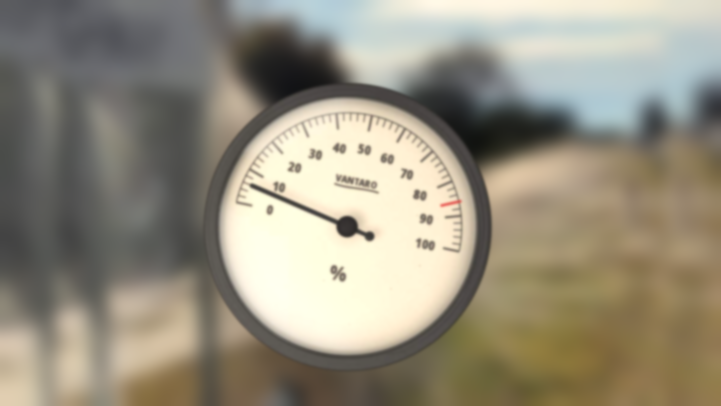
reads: **6** %
